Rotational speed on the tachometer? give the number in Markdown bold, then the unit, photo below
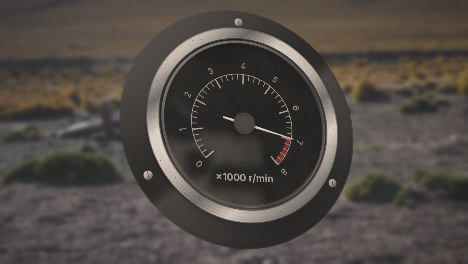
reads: **7000** rpm
